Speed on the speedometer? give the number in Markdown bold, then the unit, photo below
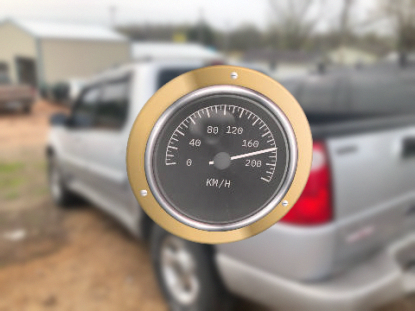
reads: **180** km/h
